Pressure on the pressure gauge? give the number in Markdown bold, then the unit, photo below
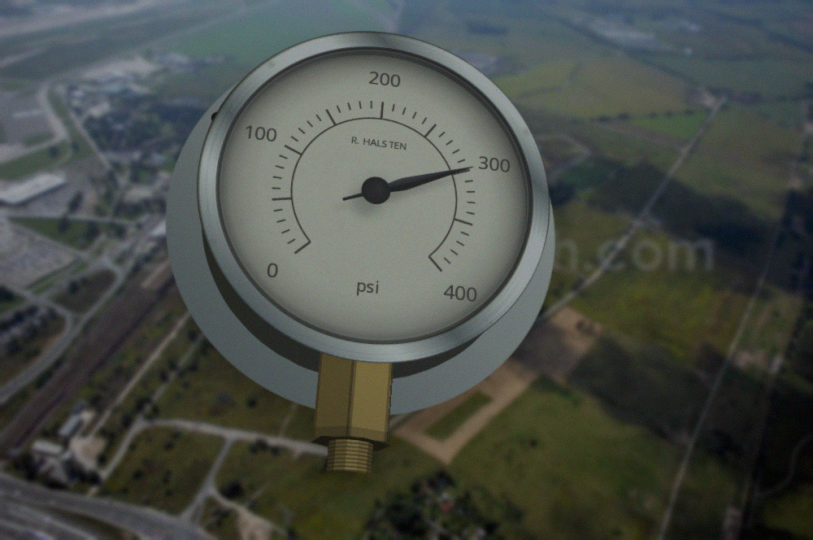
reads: **300** psi
